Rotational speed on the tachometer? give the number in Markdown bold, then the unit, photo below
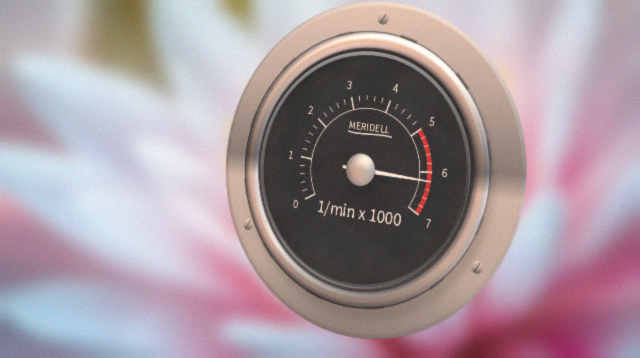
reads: **6200** rpm
